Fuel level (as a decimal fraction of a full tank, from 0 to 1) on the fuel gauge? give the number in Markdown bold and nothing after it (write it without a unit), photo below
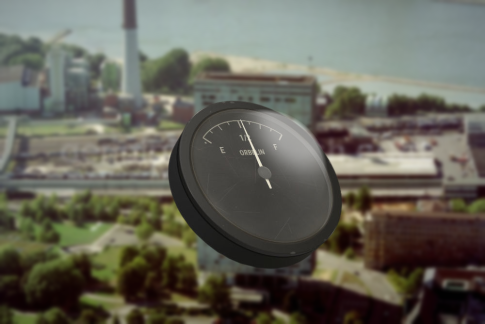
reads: **0.5**
